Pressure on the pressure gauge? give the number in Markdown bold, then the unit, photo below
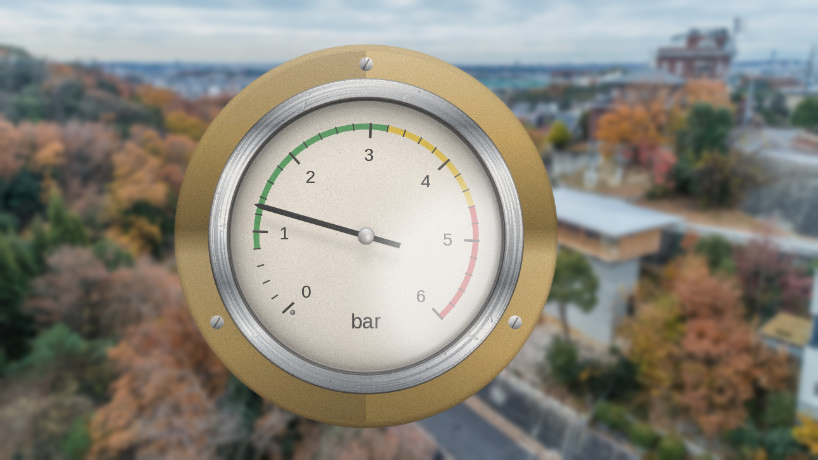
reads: **1.3** bar
